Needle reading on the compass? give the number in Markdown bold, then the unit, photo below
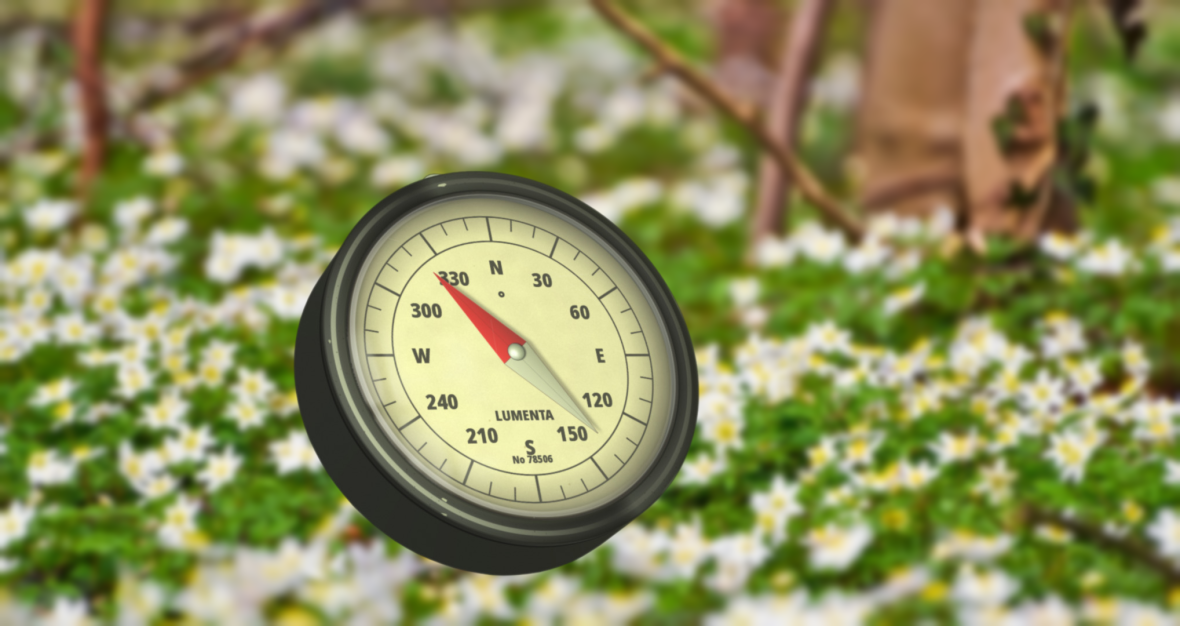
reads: **320** °
